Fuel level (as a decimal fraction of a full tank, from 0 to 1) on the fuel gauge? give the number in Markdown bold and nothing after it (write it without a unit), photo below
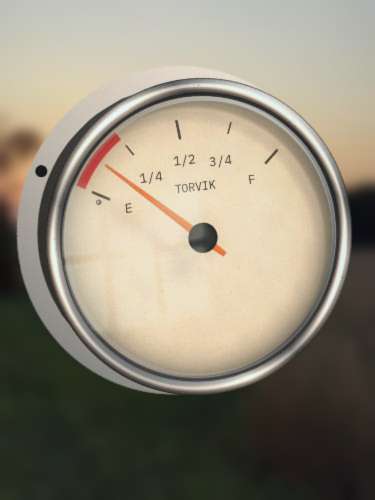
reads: **0.125**
